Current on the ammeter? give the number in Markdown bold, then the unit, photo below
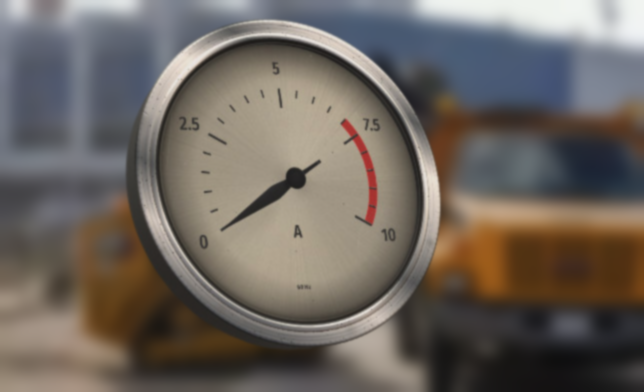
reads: **0** A
